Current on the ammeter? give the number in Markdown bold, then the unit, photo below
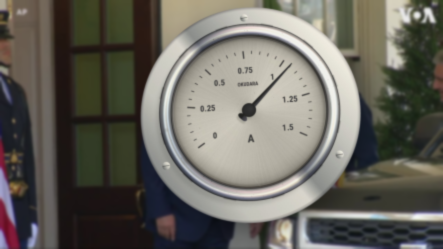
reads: **1.05** A
